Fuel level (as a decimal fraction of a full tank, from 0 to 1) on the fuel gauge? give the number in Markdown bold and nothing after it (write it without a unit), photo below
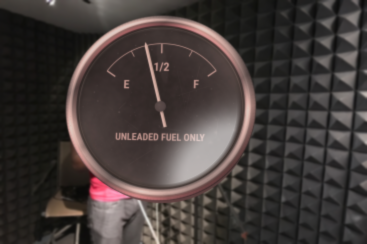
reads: **0.375**
